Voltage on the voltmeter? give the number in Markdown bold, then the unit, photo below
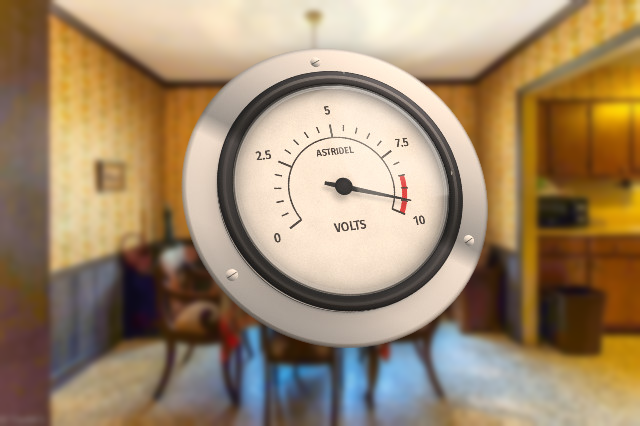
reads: **9.5** V
